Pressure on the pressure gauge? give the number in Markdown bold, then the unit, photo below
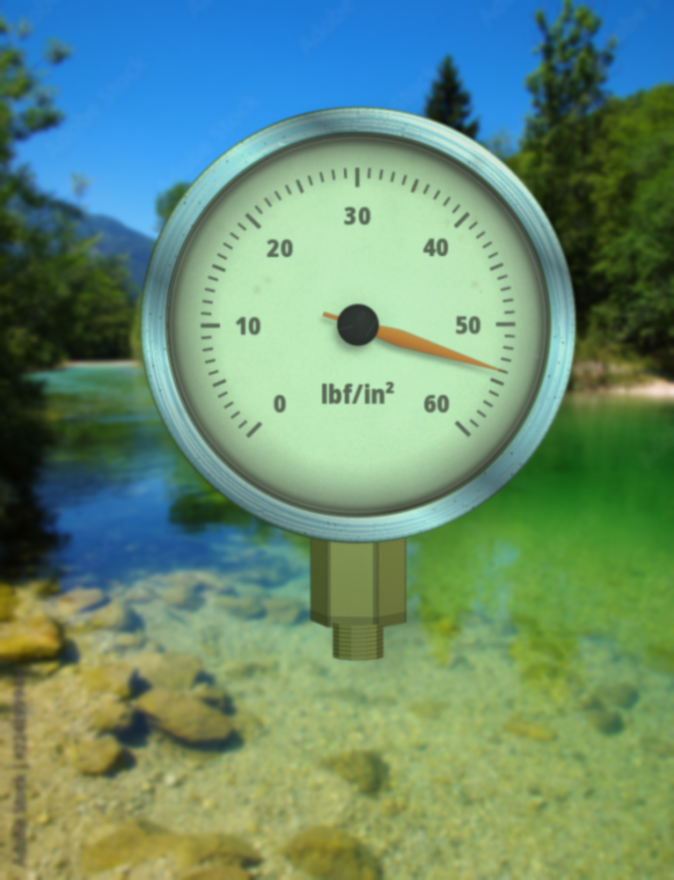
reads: **54** psi
